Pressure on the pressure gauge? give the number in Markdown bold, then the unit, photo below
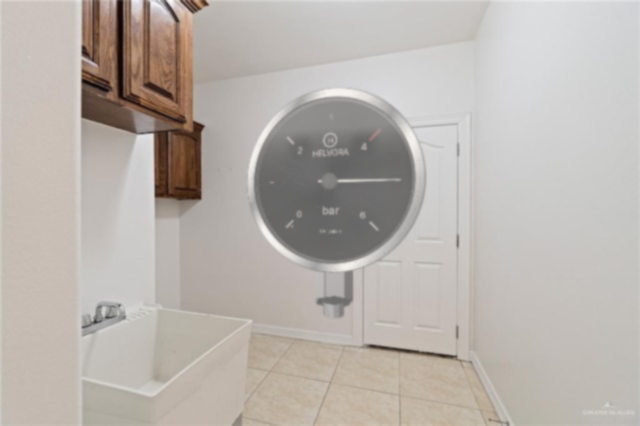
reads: **5** bar
